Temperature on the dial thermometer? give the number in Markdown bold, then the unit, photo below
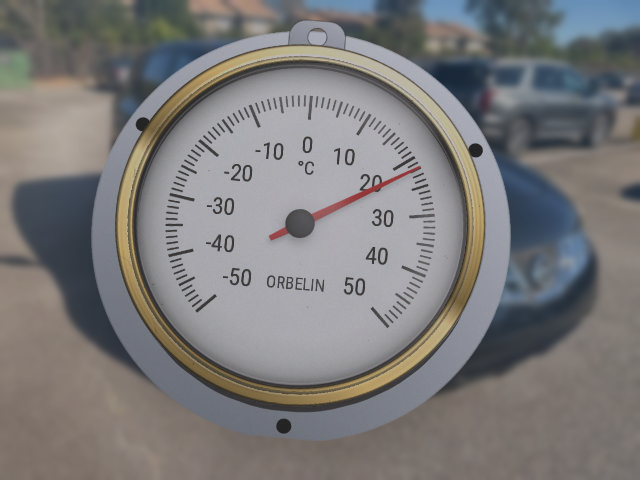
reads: **22** °C
